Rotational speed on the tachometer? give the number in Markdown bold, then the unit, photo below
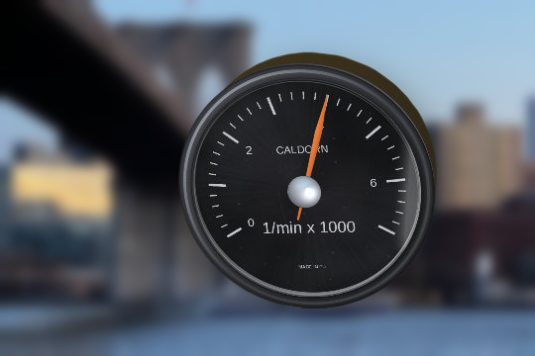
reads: **4000** rpm
